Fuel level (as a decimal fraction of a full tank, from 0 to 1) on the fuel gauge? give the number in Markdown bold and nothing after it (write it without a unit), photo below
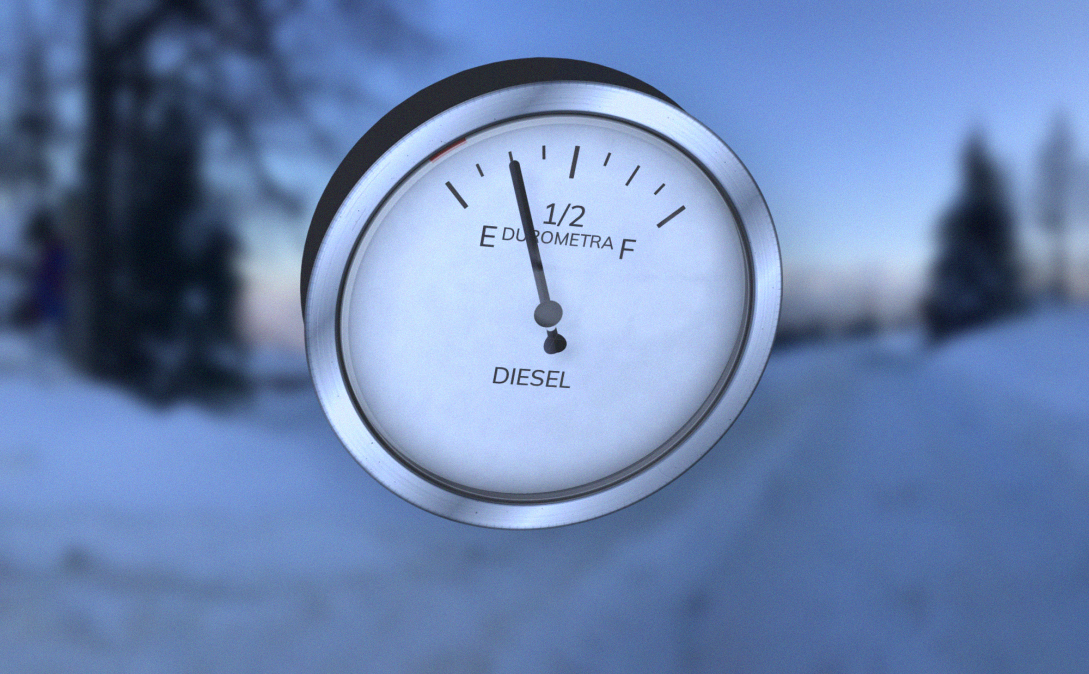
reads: **0.25**
